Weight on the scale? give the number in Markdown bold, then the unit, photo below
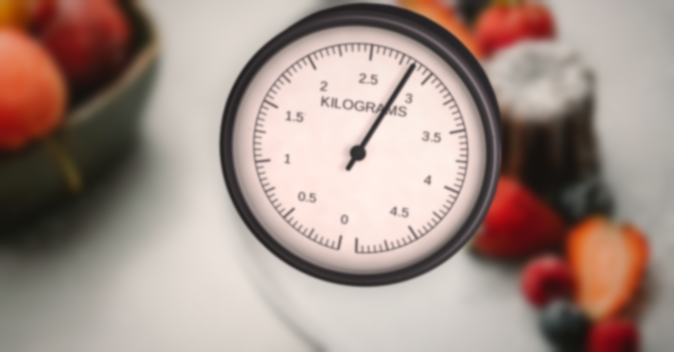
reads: **2.85** kg
